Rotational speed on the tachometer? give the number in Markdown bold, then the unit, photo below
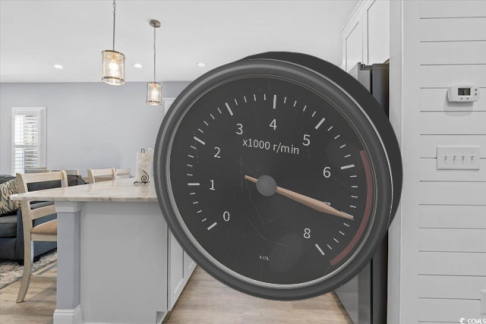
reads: **7000** rpm
